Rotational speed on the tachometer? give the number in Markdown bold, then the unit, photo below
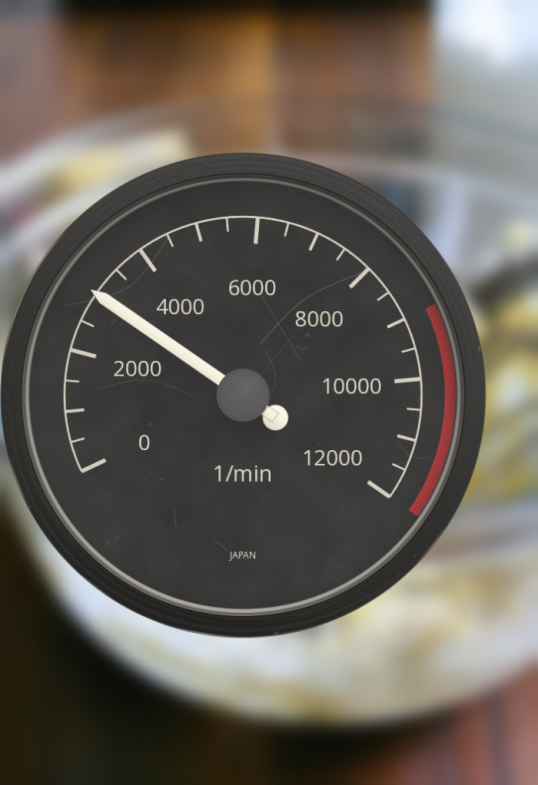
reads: **3000** rpm
